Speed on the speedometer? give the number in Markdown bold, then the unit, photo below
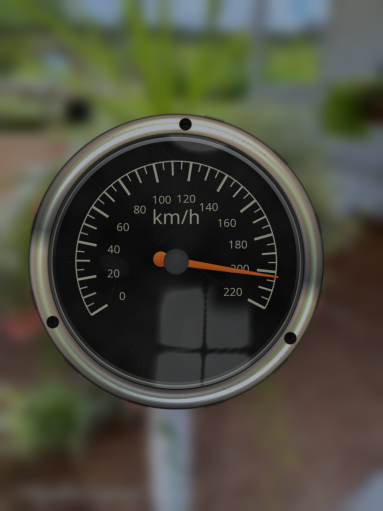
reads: **202.5** km/h
